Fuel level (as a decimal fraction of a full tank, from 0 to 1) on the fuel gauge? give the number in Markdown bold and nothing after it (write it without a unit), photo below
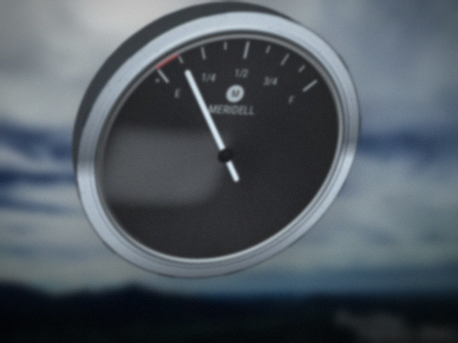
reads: **0.125**
